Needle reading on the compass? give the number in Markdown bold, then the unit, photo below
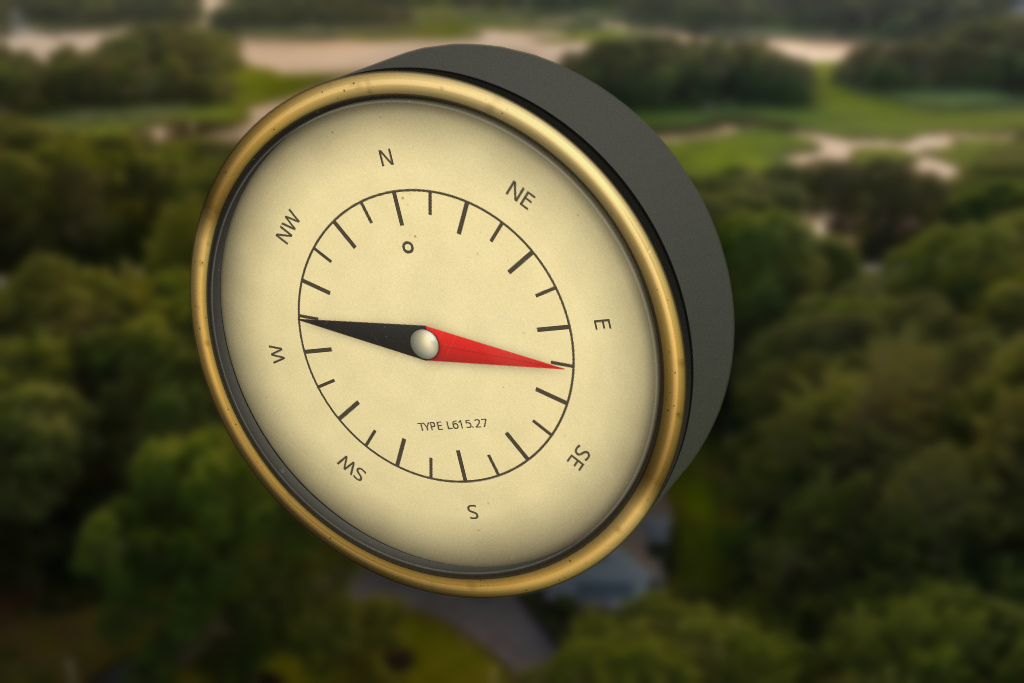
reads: **105** °
